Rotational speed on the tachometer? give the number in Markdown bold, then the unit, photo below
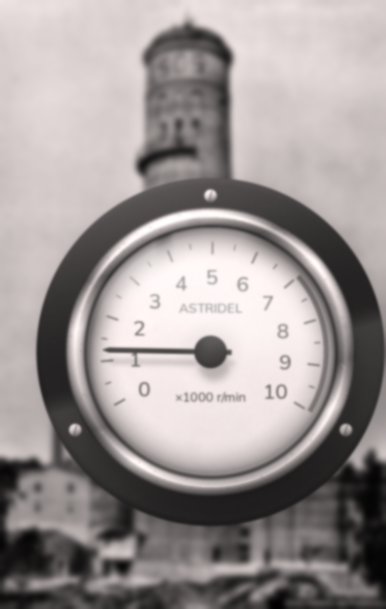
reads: **1250** rpm
